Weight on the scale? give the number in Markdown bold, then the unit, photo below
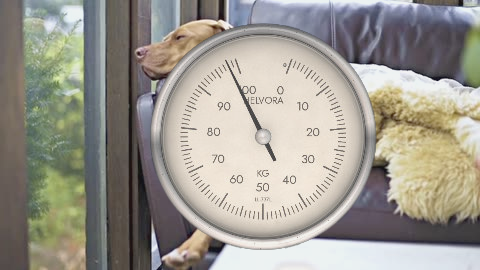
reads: **98** kg
